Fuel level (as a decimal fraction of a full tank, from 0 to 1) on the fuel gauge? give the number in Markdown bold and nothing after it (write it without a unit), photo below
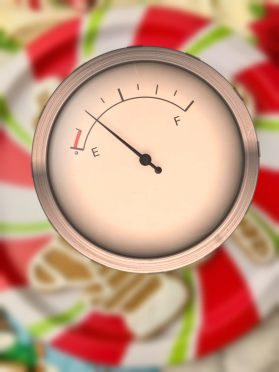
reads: **0.25**
